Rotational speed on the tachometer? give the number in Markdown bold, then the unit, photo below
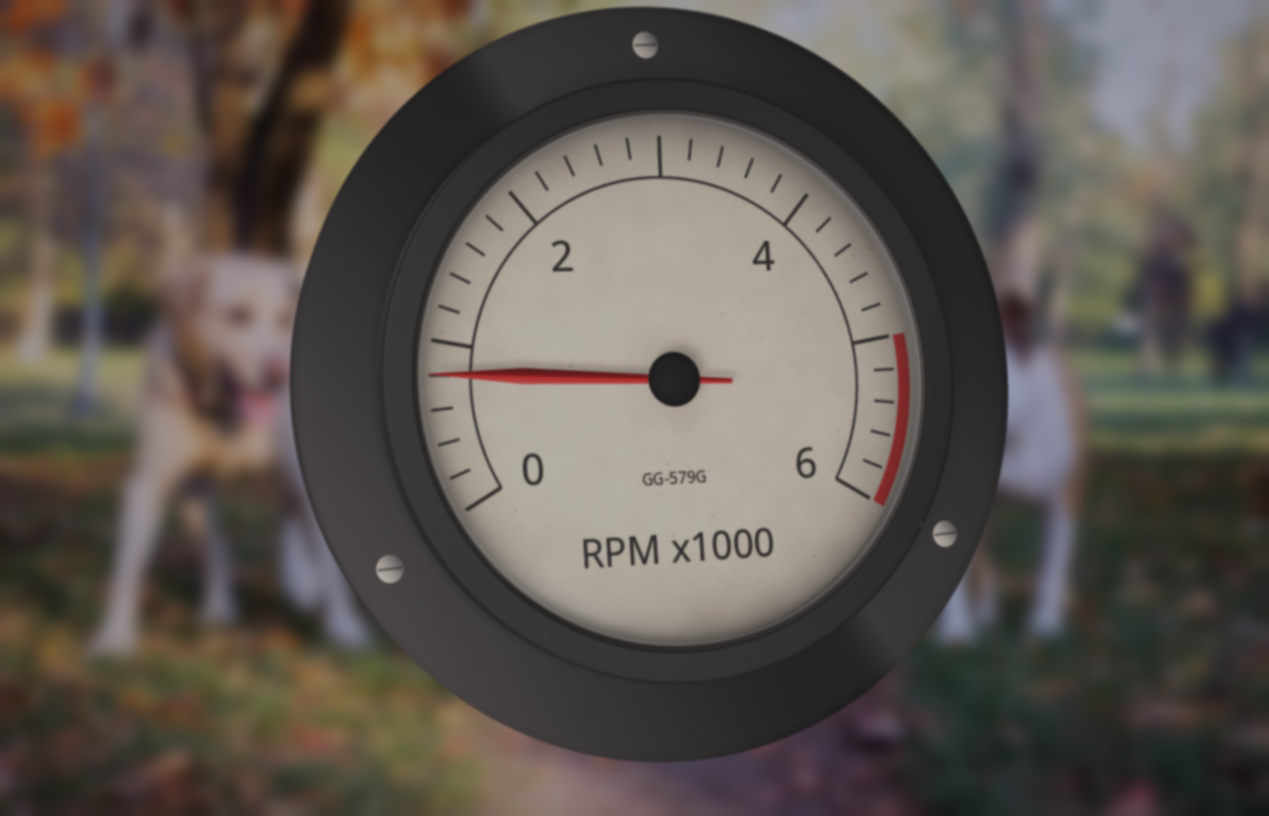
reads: **800** rpm
